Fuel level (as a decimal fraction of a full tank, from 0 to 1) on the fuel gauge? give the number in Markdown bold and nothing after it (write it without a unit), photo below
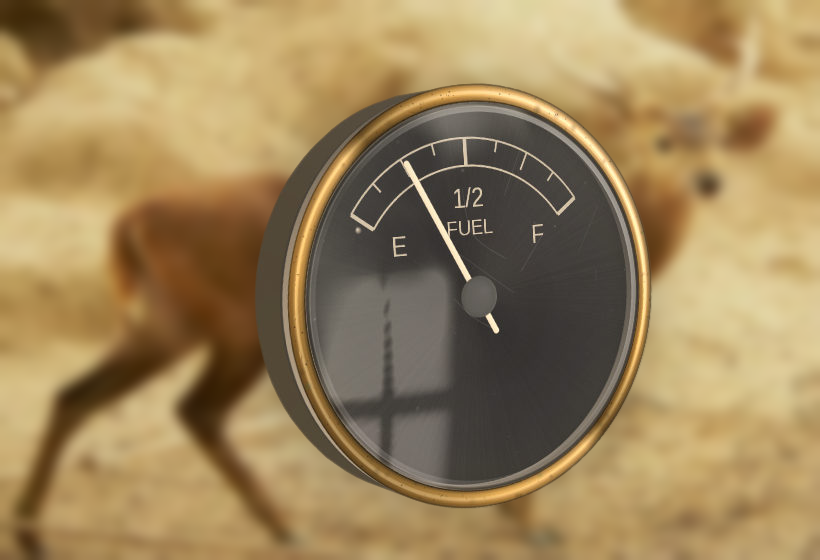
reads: **0.25**
